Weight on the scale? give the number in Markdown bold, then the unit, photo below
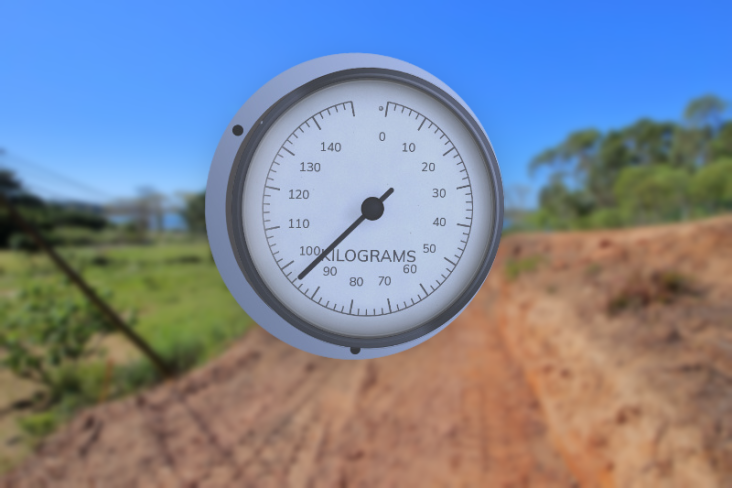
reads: **96** kg
